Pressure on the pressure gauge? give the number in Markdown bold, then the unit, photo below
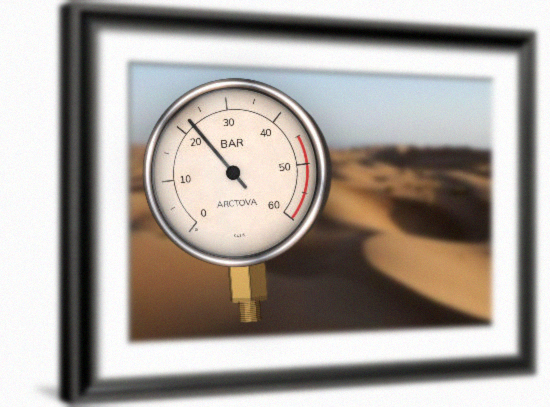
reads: **22.5** bar
